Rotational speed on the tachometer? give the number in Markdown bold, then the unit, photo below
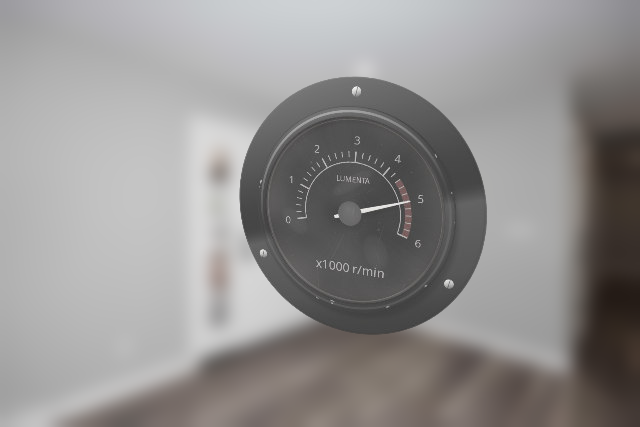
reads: **5000** rpm
